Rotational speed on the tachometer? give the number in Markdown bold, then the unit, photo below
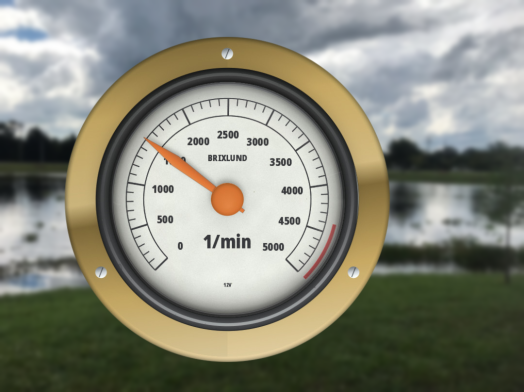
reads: **1500** rpm
